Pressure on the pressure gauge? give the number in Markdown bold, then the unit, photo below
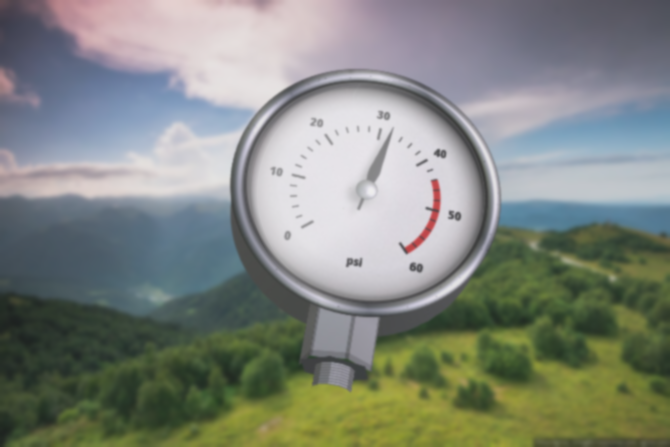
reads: **32** psi
